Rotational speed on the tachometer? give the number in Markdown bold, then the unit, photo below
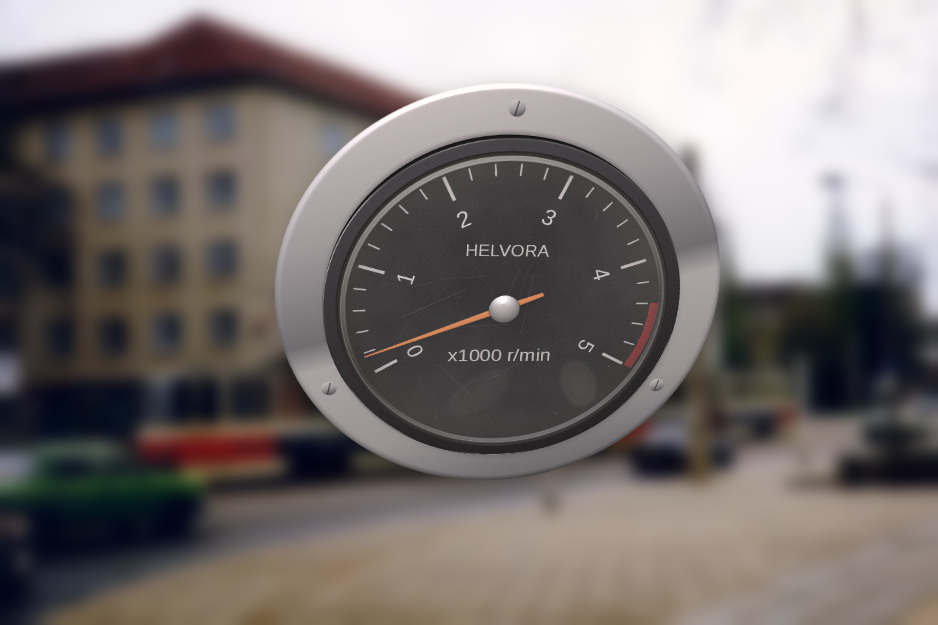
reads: **200** rpm
